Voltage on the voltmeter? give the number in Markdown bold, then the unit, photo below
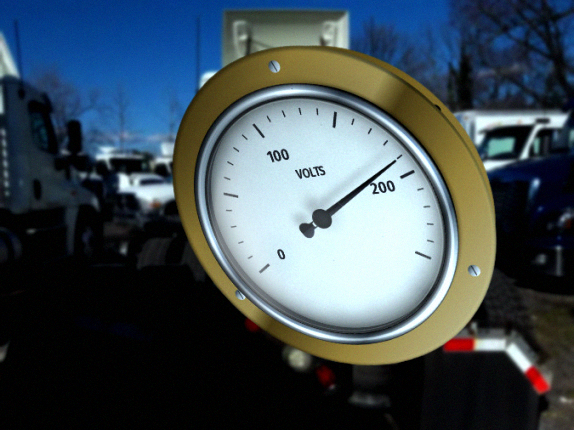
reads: **190** V
